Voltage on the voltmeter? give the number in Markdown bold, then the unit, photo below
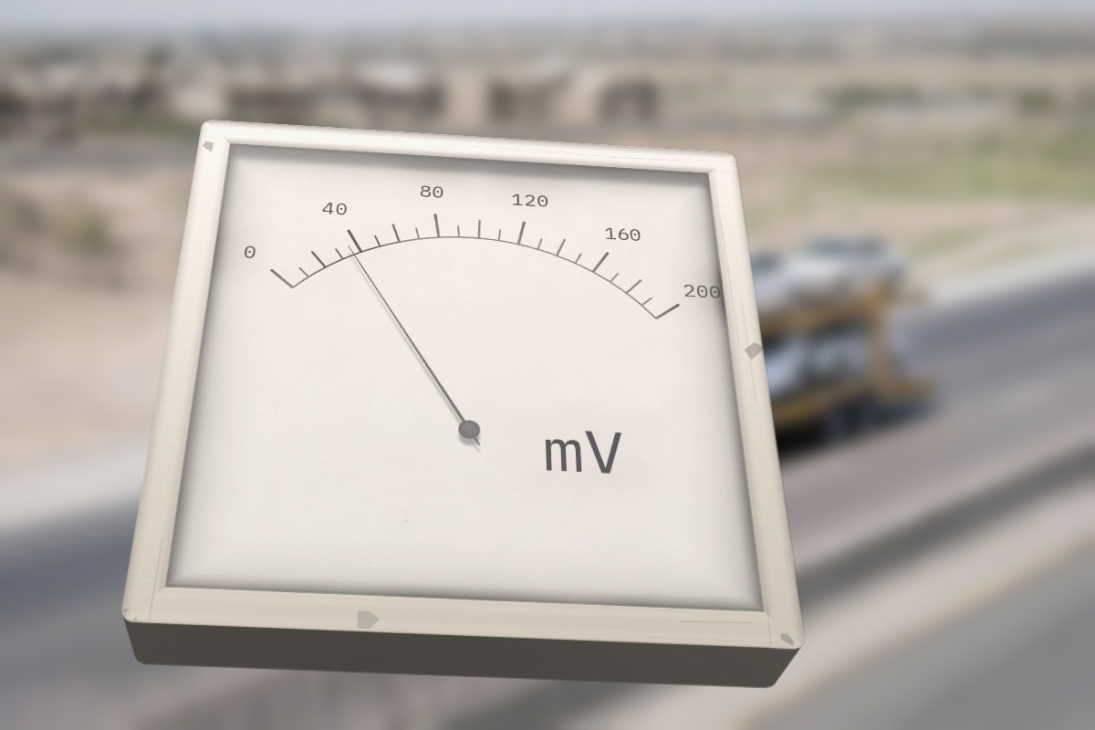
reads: **35** mV
